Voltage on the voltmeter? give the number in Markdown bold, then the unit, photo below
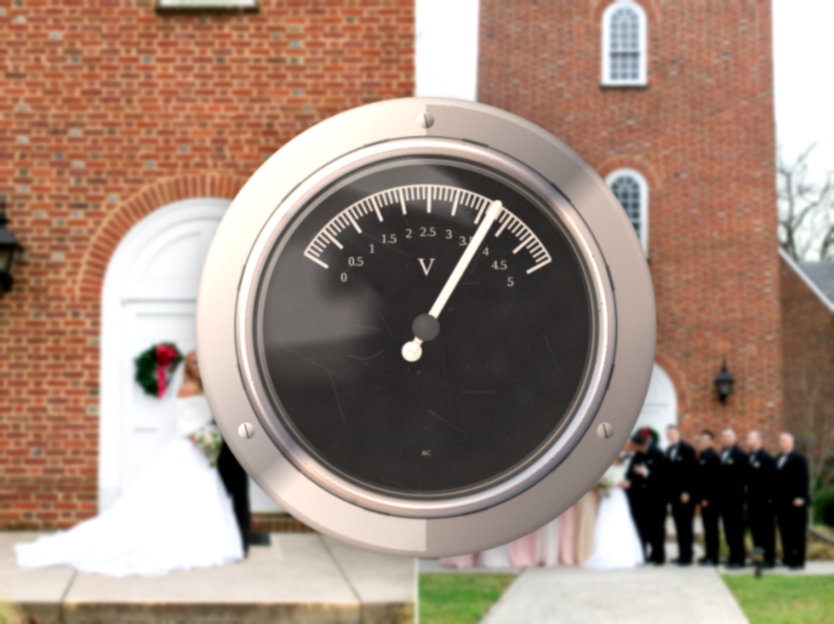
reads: **3.7** V
